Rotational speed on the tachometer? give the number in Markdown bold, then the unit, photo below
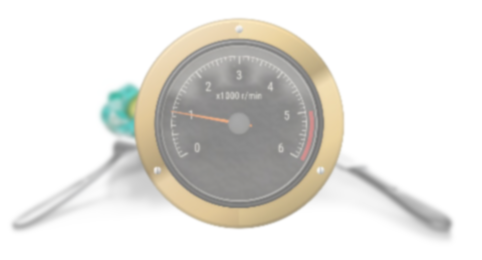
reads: **1000** rpm
